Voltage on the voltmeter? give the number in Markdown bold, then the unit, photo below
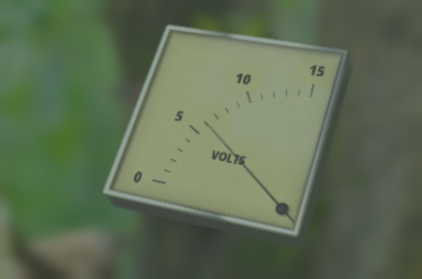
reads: **6** V
